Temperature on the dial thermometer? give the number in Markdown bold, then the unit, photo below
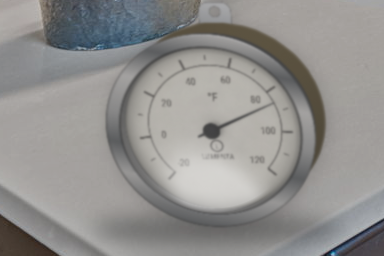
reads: **85** °F
